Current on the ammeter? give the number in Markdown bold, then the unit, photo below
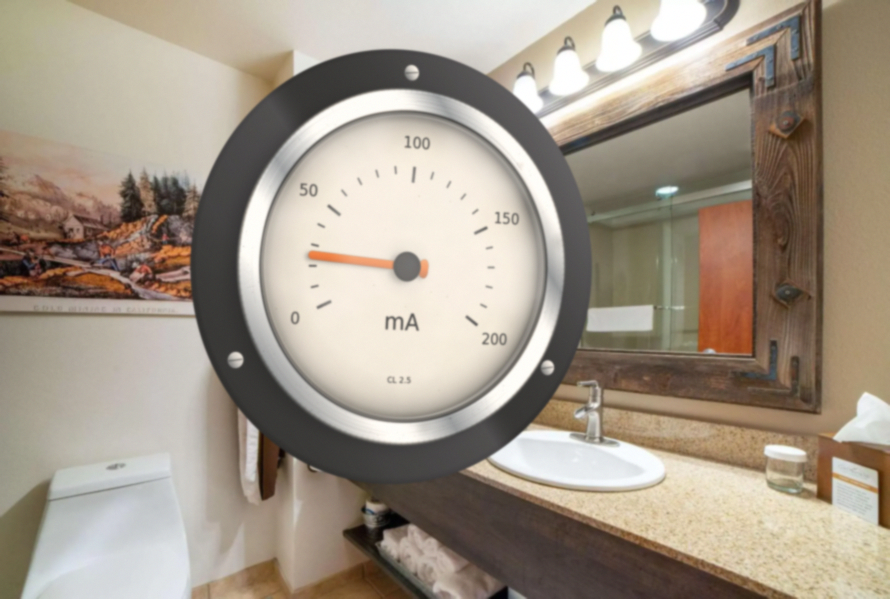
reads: **25** mA
